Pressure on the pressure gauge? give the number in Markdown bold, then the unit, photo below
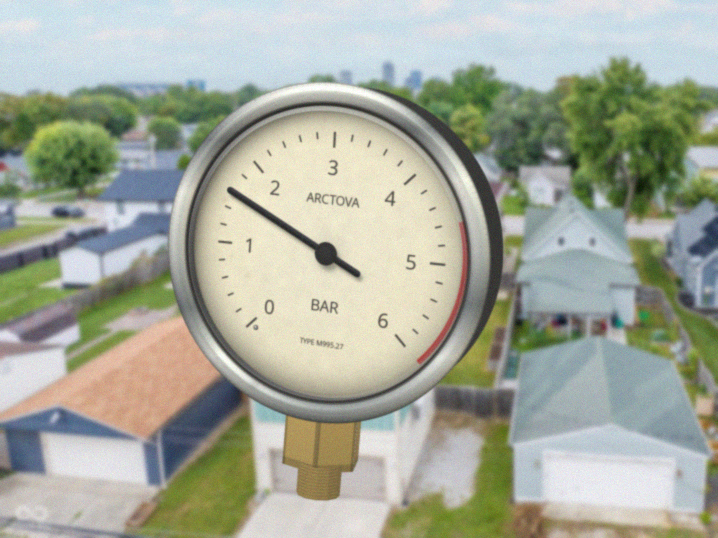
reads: **1.6** bar
